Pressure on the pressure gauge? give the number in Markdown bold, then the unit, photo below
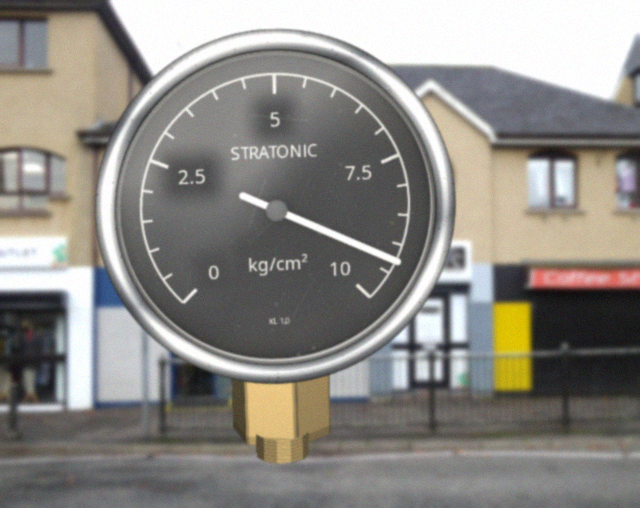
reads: **9.25** kg/cm²
